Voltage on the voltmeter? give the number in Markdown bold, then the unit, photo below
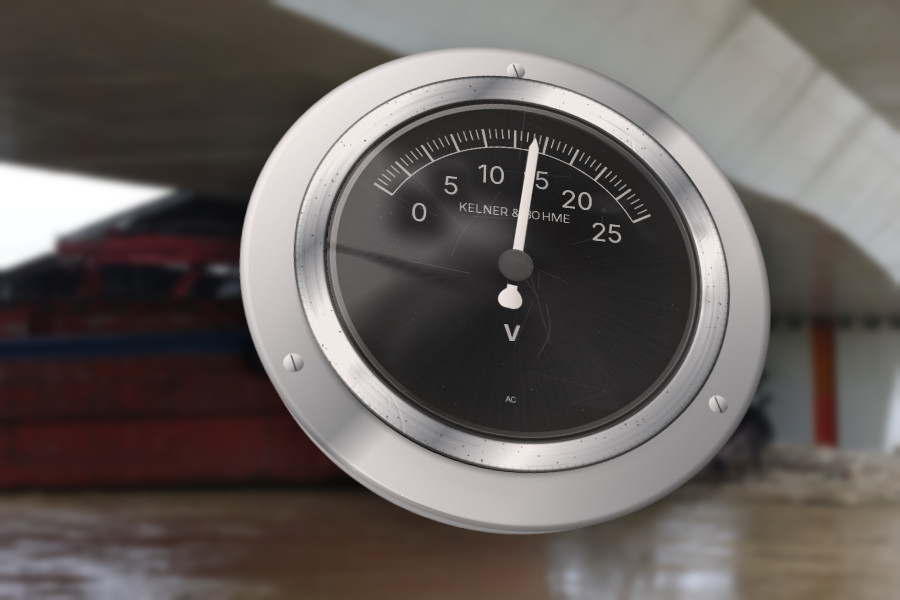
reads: **14** V
